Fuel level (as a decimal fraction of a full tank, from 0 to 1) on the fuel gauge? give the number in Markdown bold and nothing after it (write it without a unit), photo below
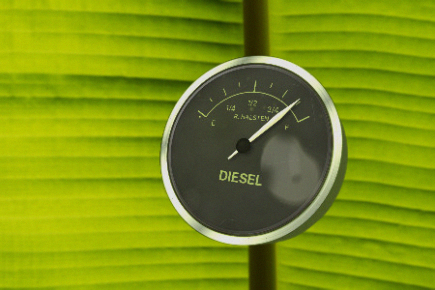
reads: **0.875**
